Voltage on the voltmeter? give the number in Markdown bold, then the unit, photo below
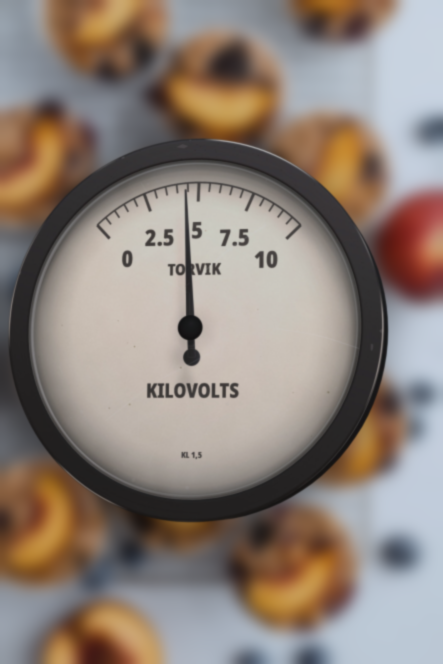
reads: **4.5** kV
